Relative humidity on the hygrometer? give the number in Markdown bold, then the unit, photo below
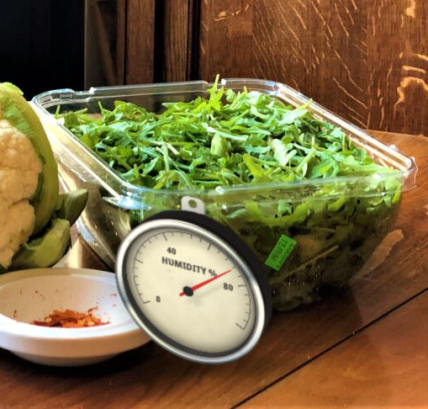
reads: **72** %
